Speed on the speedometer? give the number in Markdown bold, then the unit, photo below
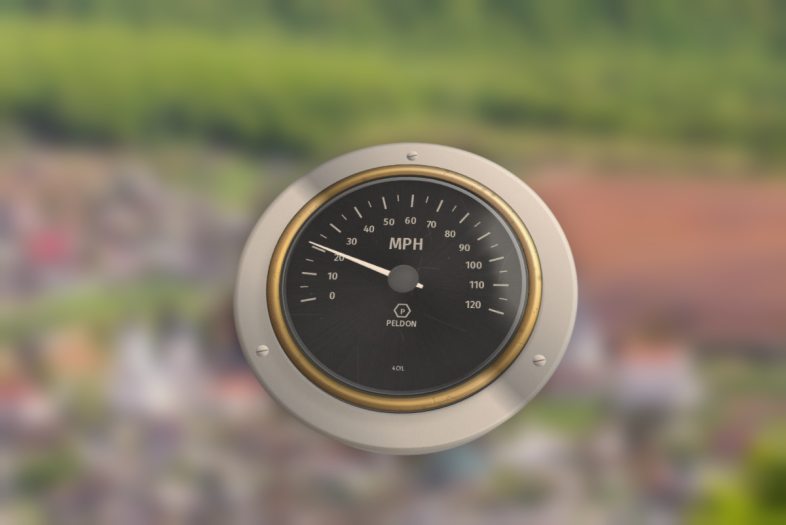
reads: **20** mph
